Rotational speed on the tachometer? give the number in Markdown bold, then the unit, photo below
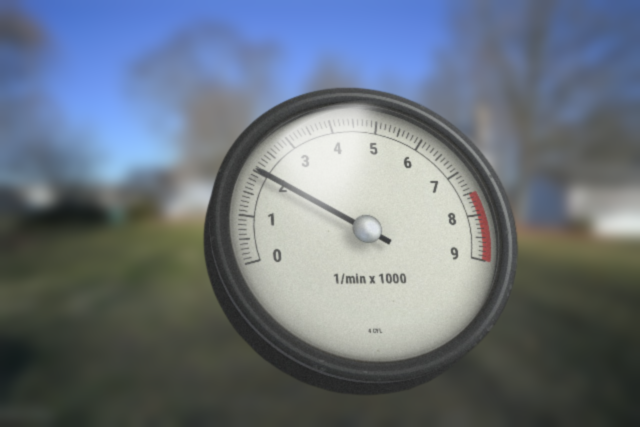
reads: **2000** rpm
